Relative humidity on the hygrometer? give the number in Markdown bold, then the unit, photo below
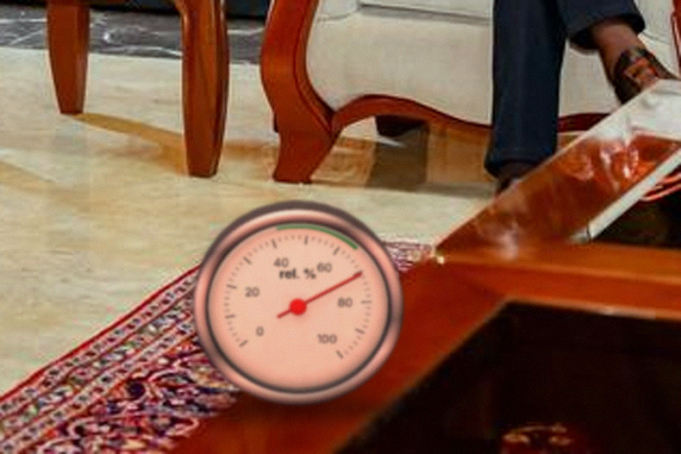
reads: **70** %
